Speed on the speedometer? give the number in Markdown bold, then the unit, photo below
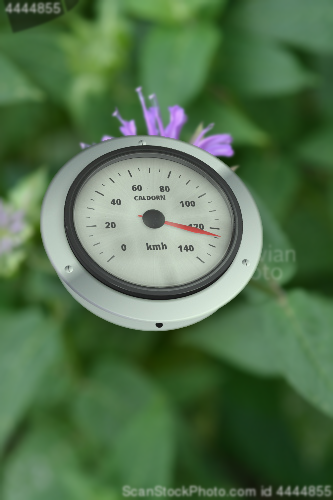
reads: **125** km/h
